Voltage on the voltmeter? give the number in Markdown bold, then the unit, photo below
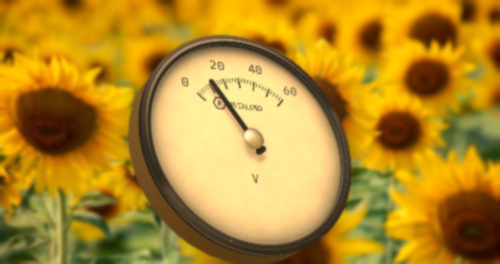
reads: **10** V
